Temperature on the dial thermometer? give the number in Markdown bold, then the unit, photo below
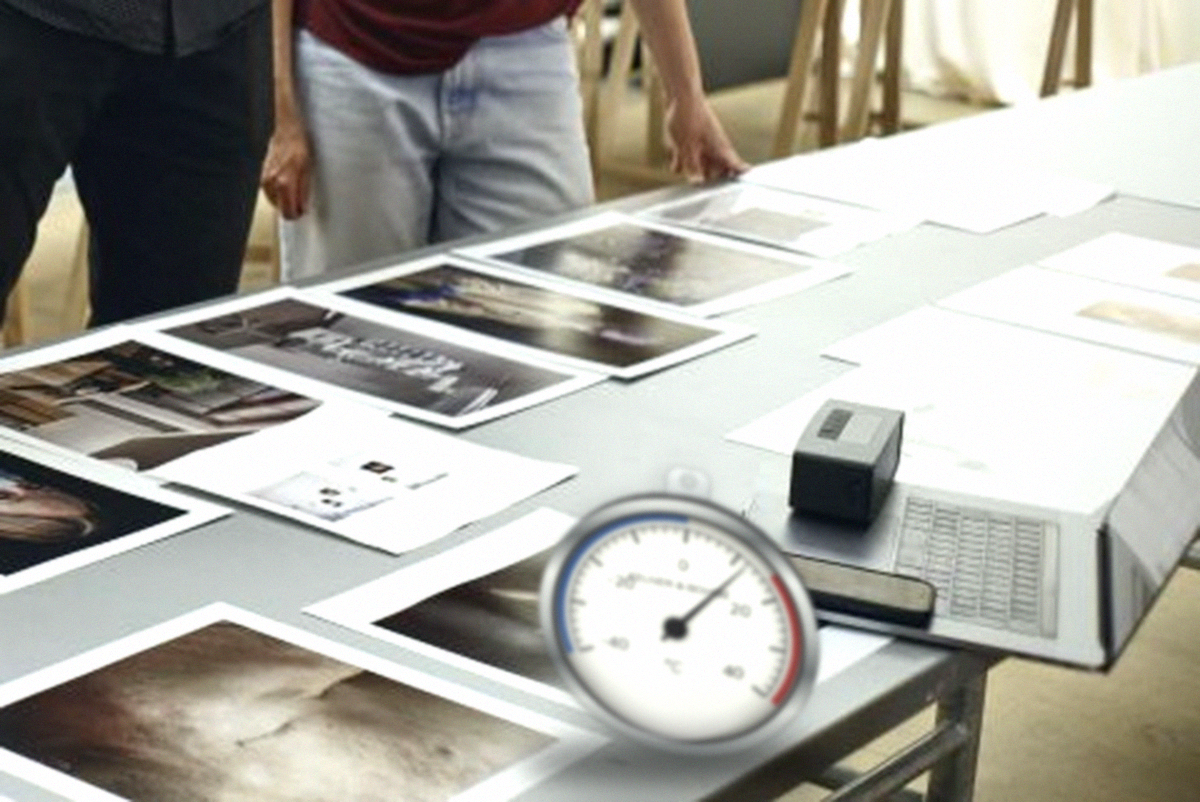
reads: **12** °C
